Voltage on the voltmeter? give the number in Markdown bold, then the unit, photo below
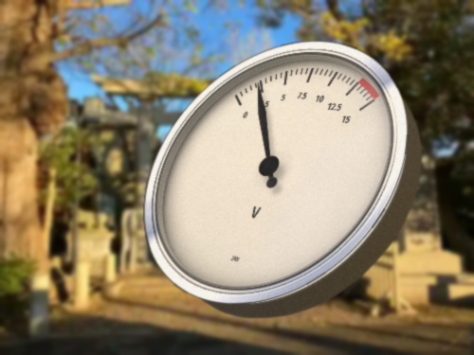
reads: **2.5** V
